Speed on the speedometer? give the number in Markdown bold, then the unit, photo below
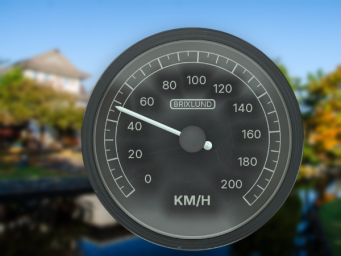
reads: **47.5** km/h
